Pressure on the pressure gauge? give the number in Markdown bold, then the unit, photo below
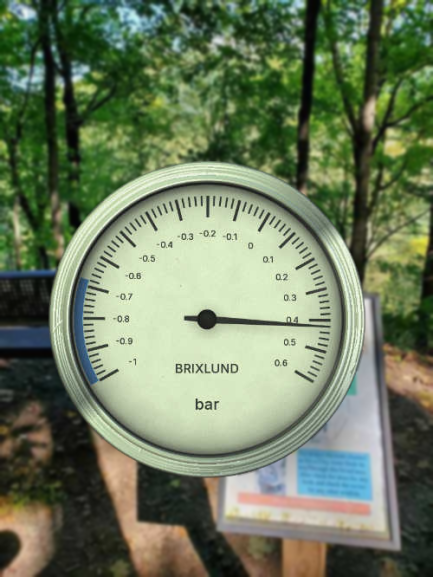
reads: **0.42** bar
